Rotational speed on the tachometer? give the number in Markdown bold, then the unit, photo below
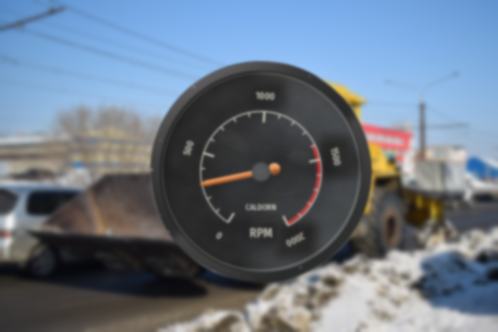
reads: **300** rpm
